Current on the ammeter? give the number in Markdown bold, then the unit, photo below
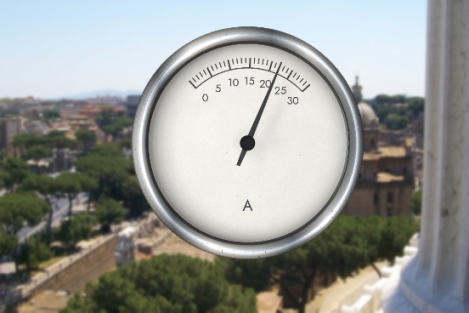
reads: **22** A
